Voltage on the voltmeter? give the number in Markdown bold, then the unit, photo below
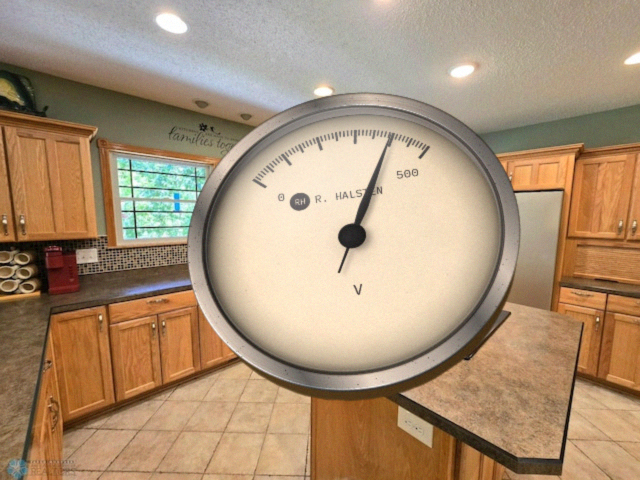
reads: **400** V
